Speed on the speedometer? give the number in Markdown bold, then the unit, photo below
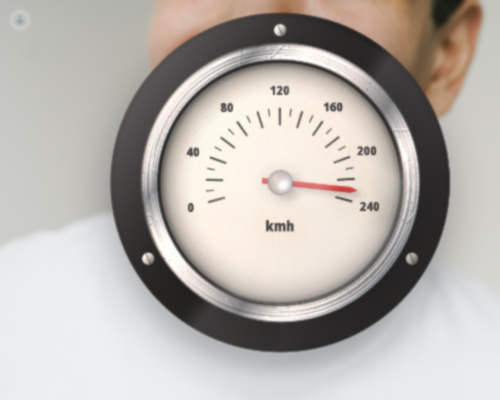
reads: **230** km/h
